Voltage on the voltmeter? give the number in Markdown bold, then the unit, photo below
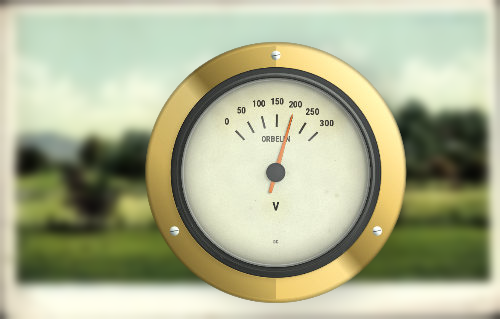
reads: **200** V
